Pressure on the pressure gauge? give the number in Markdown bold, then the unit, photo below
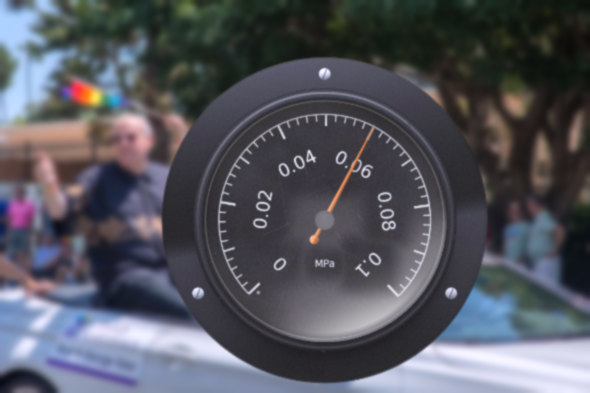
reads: **0.06** MPa
